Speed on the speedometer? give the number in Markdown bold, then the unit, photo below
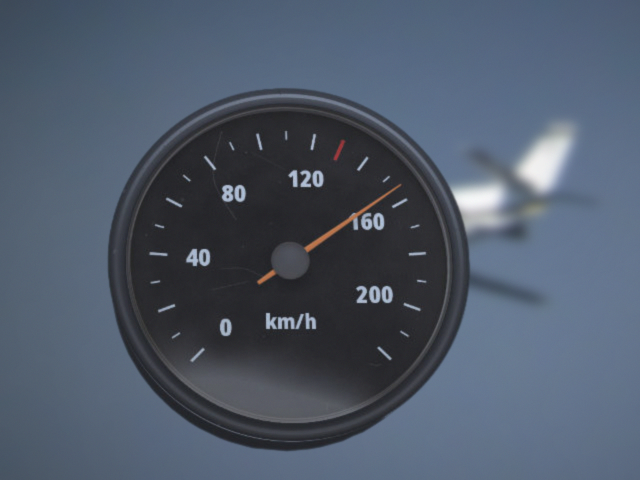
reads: **155** km/h
